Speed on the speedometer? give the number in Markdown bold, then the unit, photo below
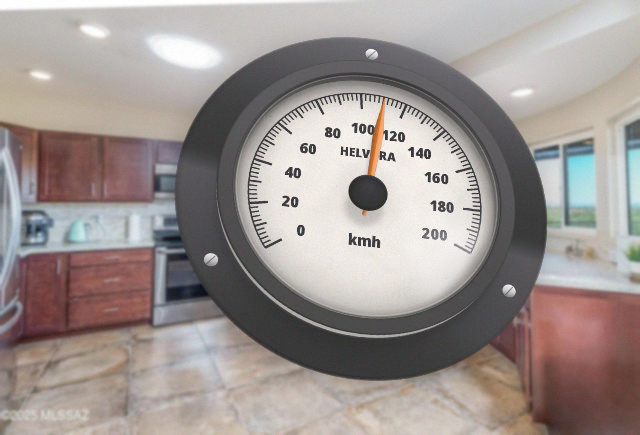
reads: **110** km/h
